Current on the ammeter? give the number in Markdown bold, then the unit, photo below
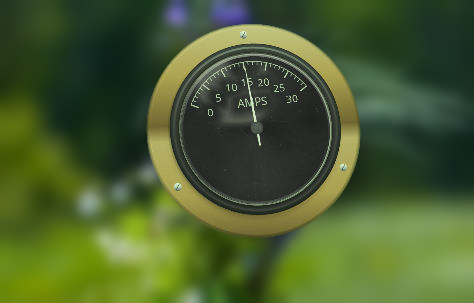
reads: **15** A
